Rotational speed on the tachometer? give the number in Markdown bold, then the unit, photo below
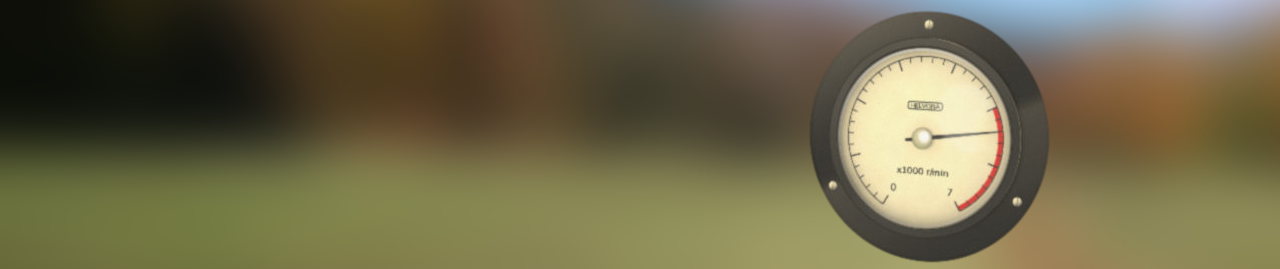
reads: **5400** rpm
